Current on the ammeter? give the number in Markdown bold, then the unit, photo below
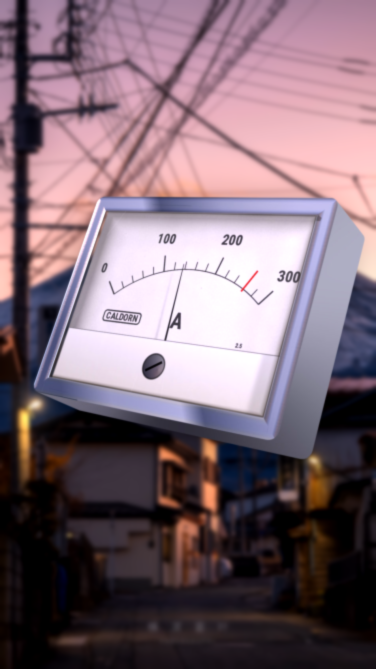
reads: **140** A
